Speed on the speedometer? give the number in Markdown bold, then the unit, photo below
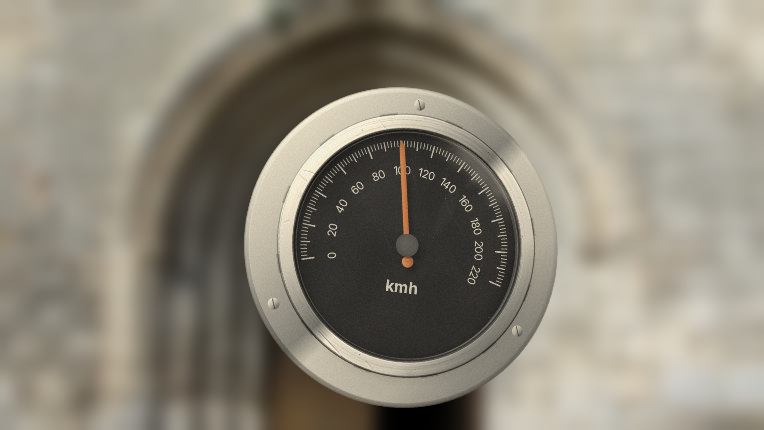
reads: **100** km/h
